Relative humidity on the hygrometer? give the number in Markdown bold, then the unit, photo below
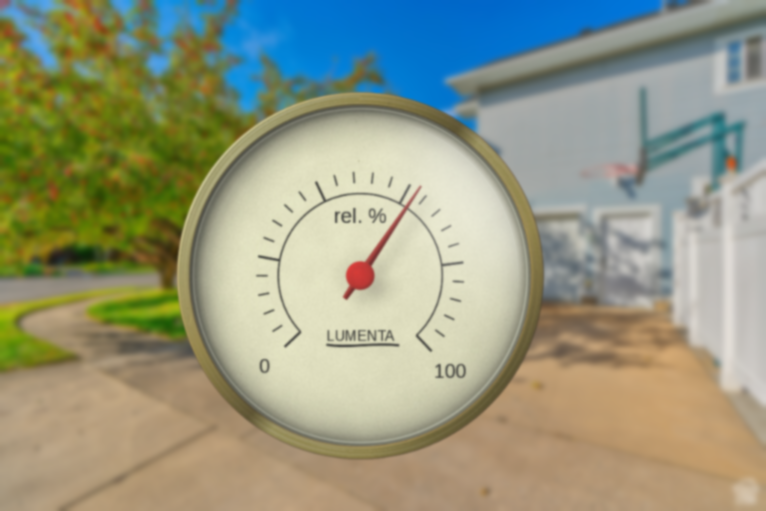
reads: **62** %
